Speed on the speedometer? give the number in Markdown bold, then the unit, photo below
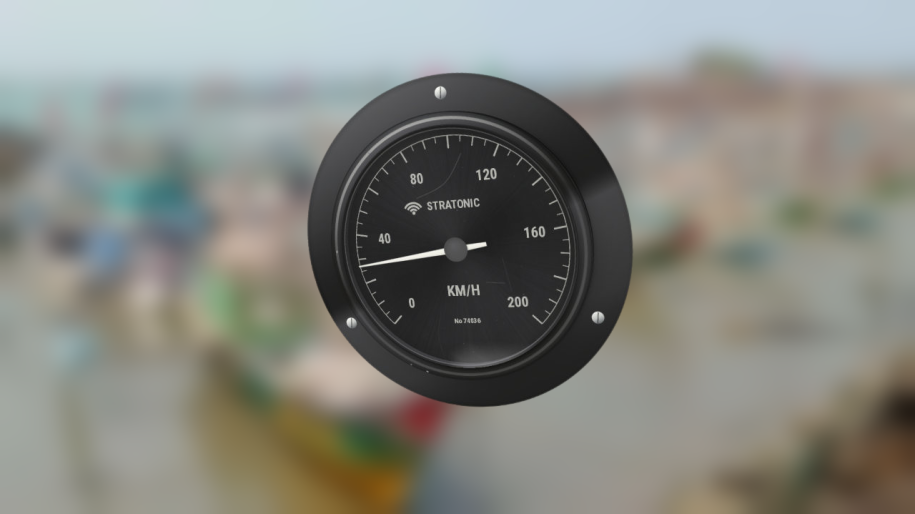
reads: **27.5** km/h
